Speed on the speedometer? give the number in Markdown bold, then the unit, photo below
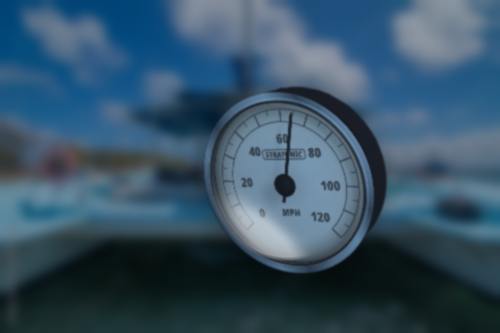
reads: **65** mph
